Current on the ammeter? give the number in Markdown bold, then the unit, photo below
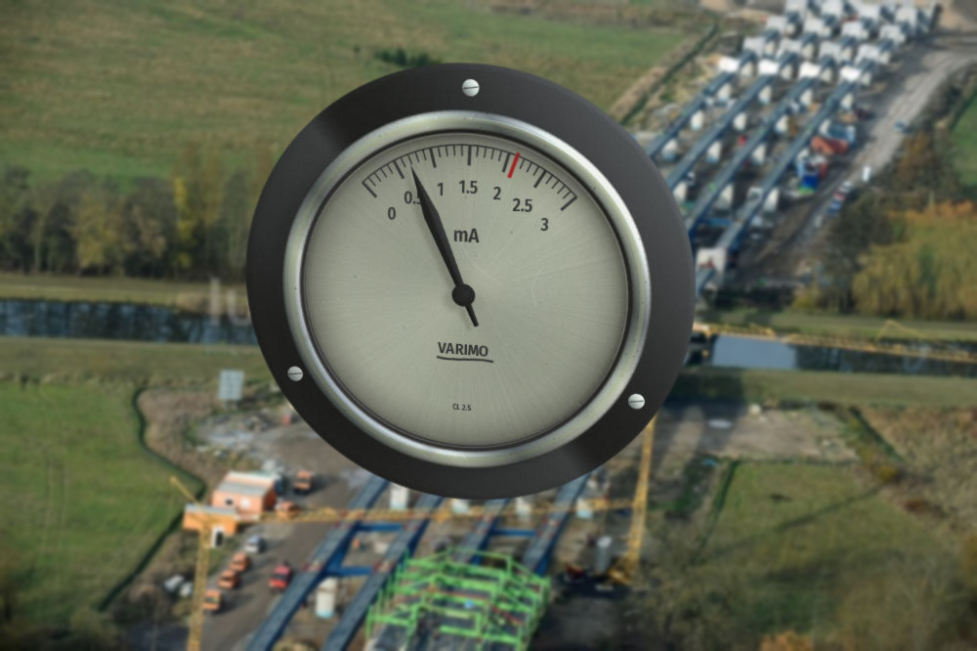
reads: **0.7** mA
